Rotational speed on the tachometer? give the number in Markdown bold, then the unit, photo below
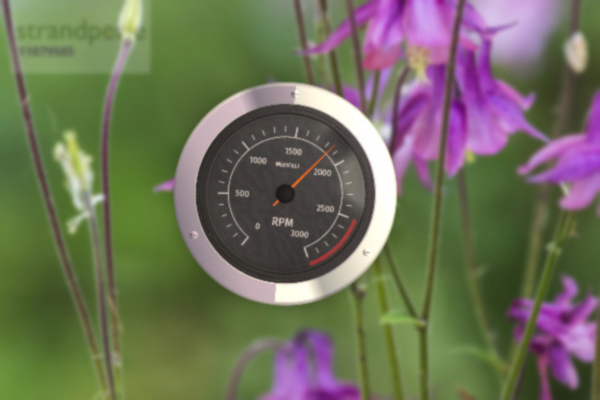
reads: **1850** rpm
